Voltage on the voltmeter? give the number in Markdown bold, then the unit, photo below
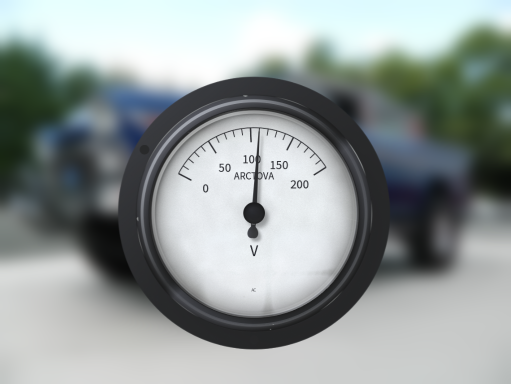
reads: **110** V
